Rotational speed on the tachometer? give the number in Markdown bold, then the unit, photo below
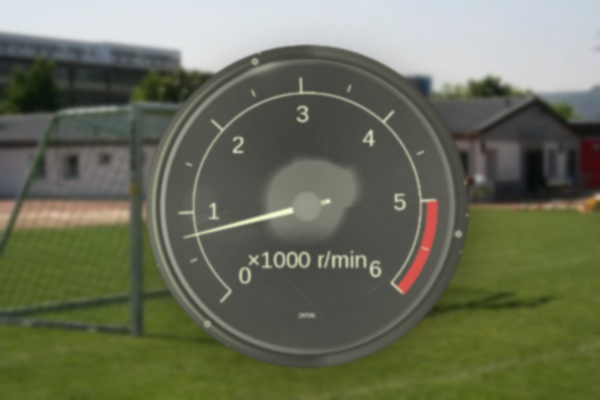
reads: **750** rpm
